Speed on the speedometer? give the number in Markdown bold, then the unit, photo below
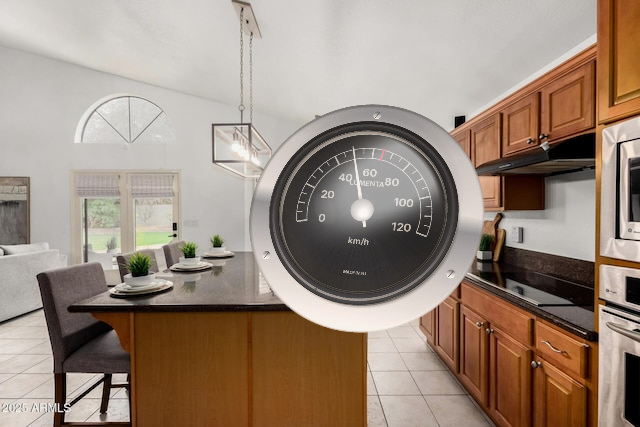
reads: **50** km/h
